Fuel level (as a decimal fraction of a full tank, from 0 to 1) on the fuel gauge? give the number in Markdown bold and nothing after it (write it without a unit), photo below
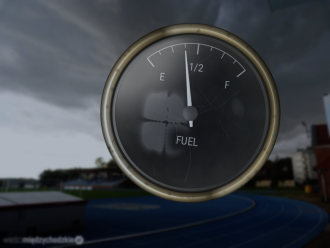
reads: **0.375**
